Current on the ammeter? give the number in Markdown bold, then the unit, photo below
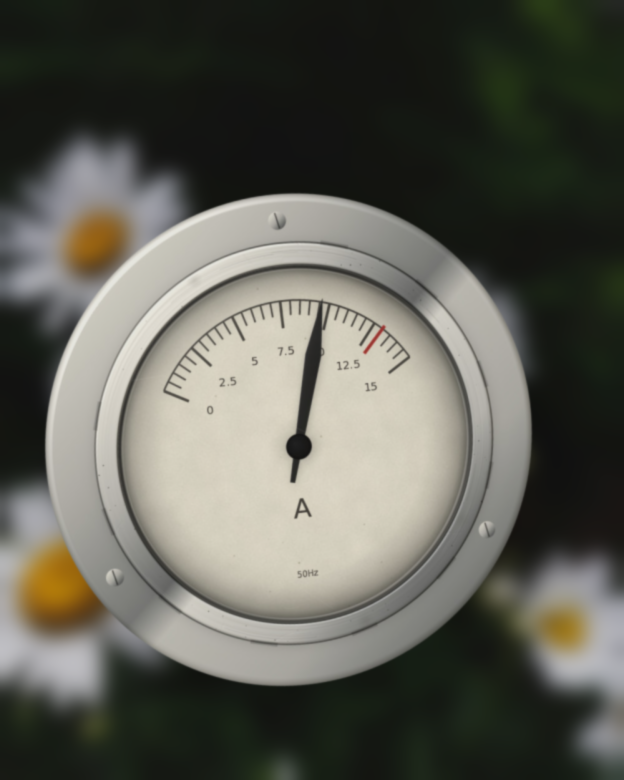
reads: **9.5** A
